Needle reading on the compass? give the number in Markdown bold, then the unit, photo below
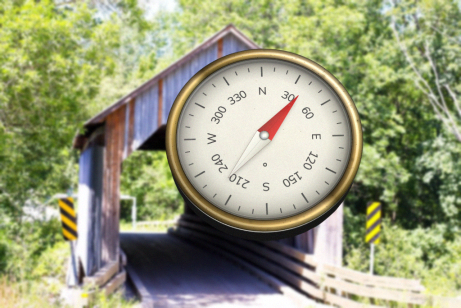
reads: **40** °
